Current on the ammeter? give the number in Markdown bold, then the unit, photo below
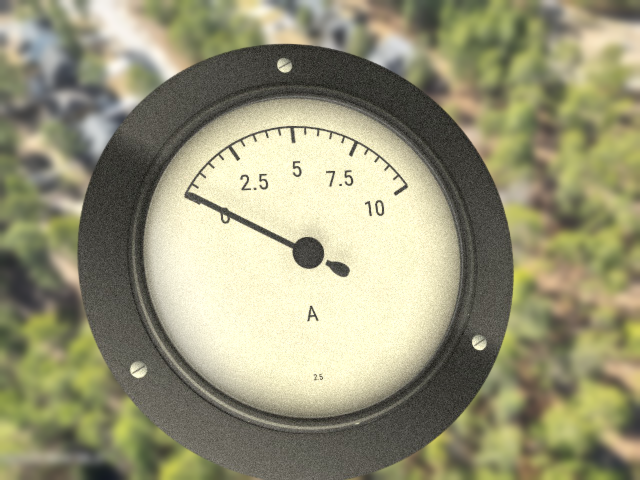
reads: **0** A
